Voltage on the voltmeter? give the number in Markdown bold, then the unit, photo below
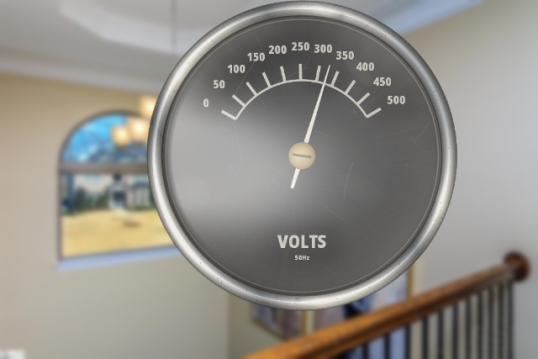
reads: **325** V
